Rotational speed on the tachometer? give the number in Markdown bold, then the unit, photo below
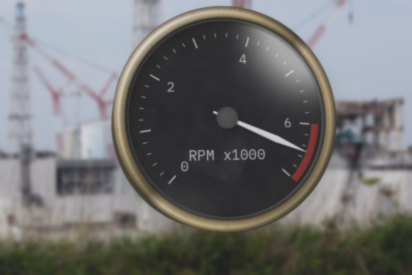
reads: **6500** rpm
